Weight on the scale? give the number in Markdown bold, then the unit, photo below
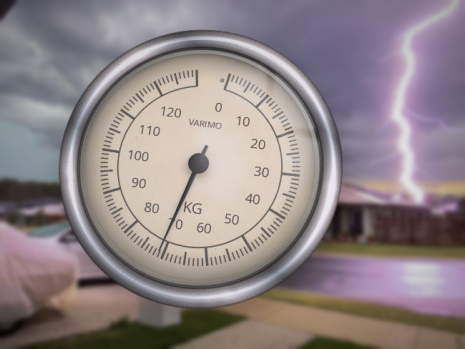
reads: **71** kg
